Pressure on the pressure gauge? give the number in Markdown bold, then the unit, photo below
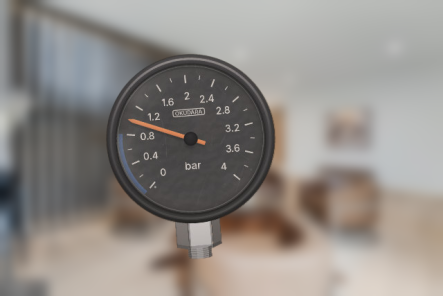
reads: **1** bar
